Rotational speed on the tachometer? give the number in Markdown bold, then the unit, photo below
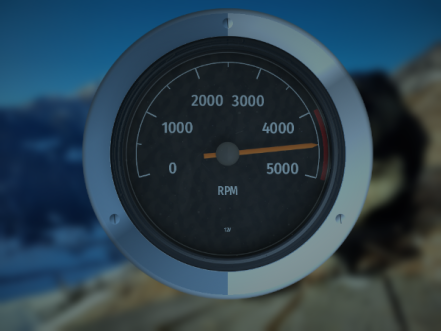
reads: **4500** rpm
